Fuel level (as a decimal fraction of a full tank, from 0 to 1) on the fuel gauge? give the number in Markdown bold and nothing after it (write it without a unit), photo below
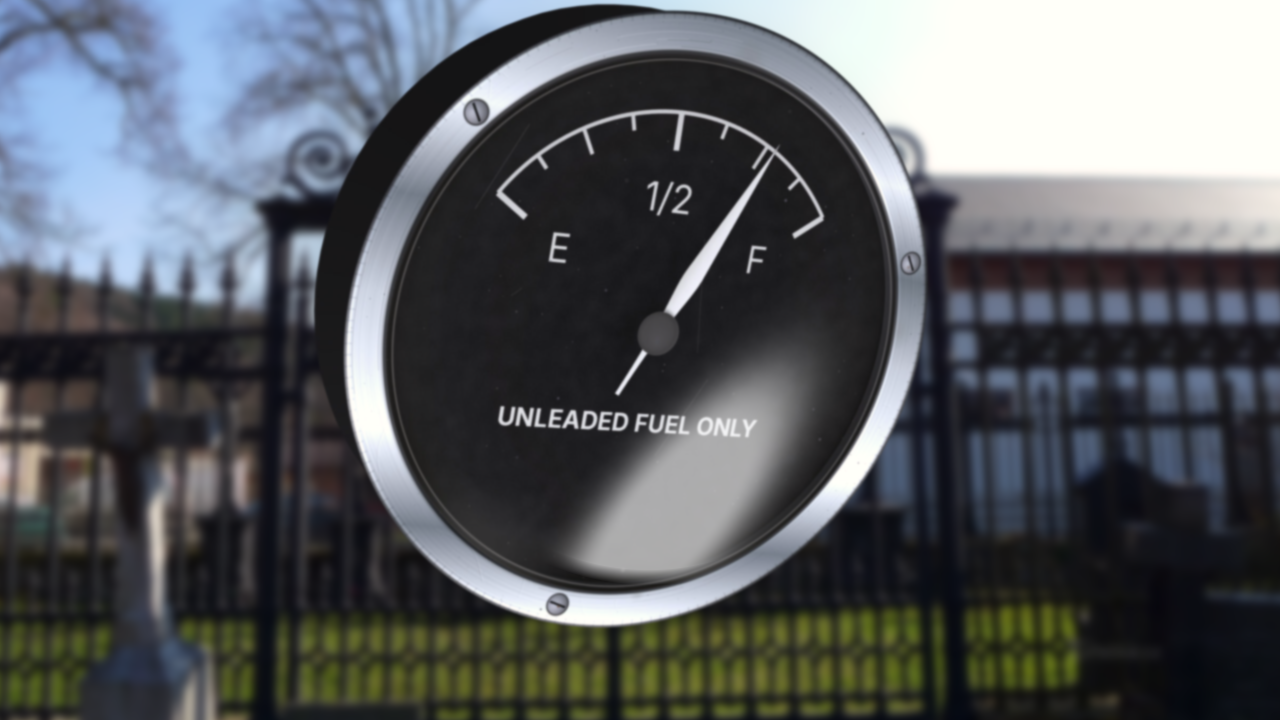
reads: **0.75**
